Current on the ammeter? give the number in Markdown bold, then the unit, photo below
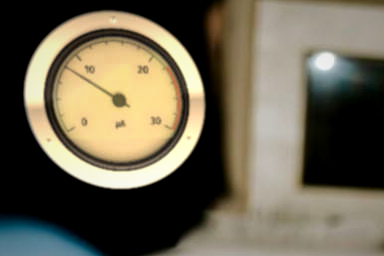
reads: **8** µA
